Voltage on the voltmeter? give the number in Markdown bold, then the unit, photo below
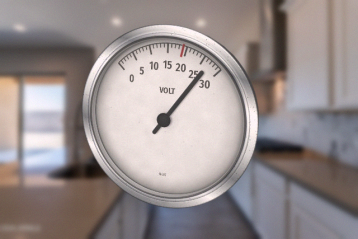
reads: **27** V
